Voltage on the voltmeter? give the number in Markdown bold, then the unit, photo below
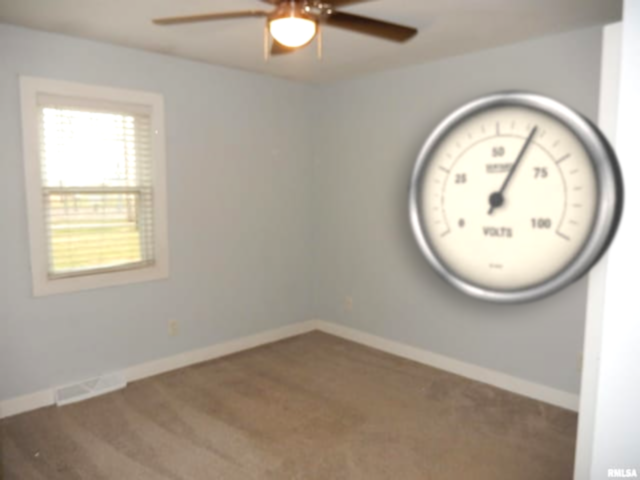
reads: **62.5** V
